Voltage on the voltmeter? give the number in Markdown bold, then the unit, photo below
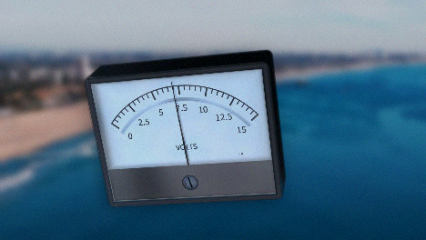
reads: **7** V
